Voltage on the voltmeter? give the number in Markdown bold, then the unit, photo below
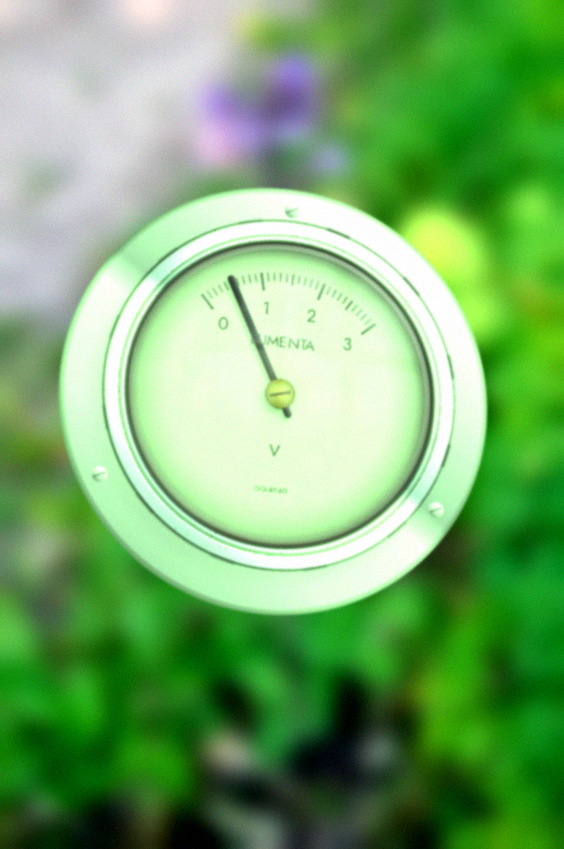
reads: **0.5** V
